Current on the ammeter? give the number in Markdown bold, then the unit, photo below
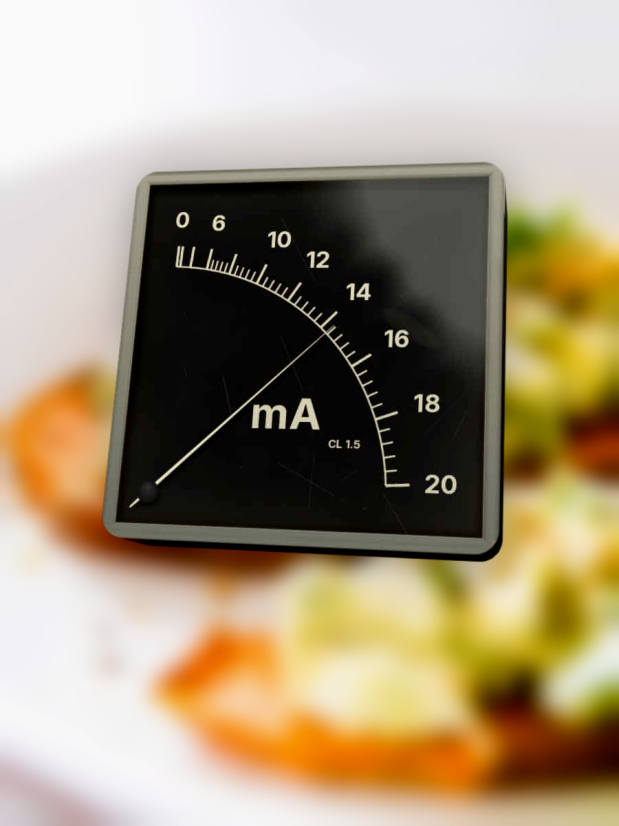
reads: **14.4** mA
